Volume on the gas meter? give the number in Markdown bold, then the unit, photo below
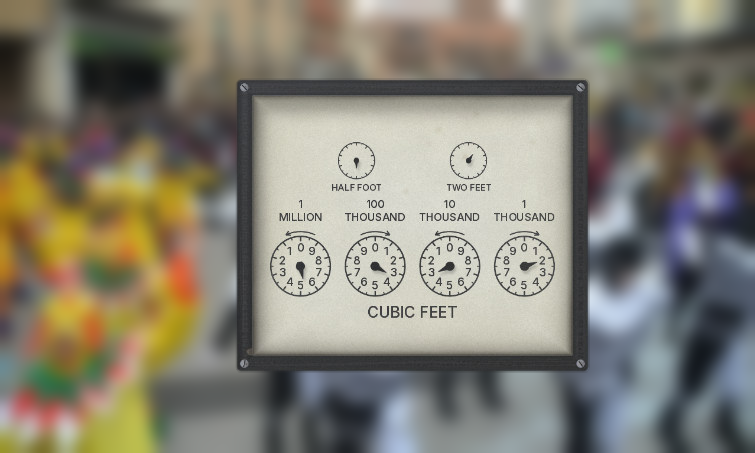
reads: **533200** ft³
